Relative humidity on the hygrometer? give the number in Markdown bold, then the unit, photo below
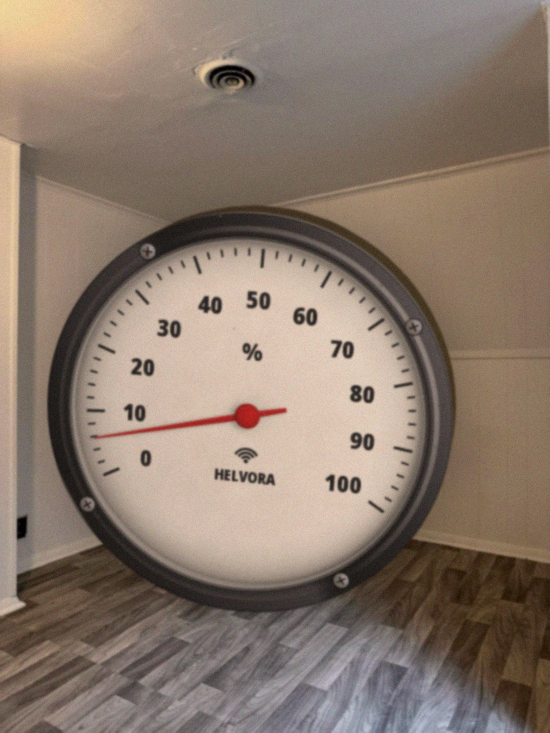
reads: **6** %
